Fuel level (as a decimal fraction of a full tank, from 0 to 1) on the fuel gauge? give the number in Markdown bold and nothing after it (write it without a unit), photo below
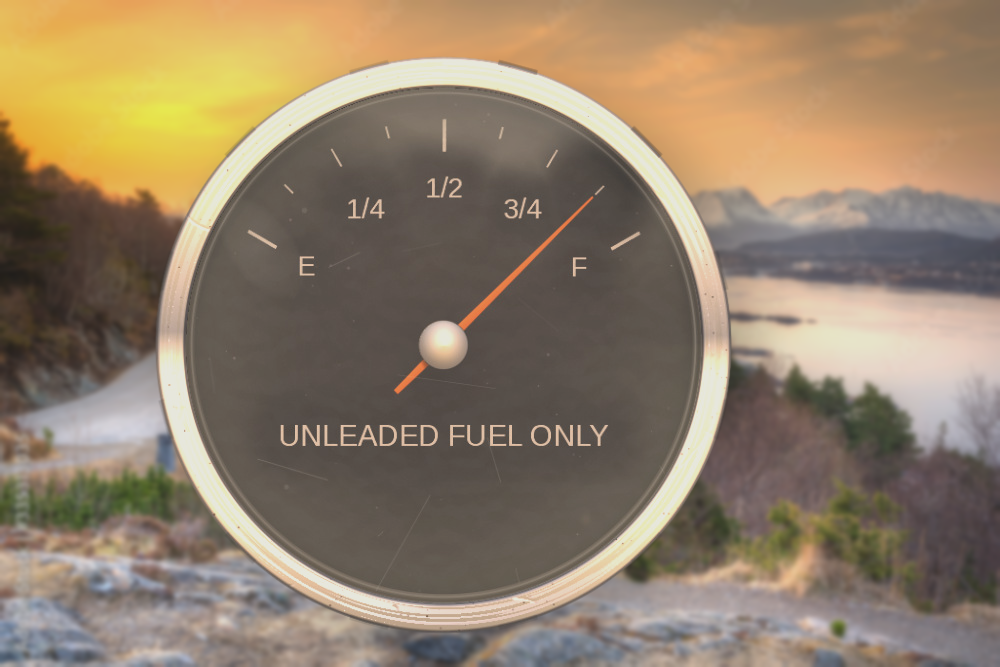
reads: **0.875**
